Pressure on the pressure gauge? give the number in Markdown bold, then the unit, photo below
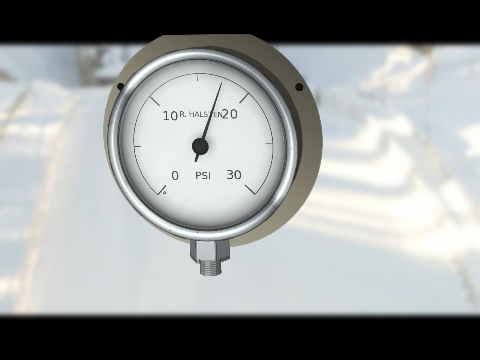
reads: **17.5** psi
